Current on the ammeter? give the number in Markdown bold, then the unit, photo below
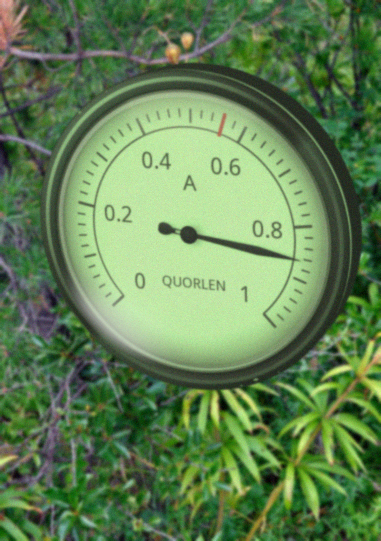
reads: **0.86** A
